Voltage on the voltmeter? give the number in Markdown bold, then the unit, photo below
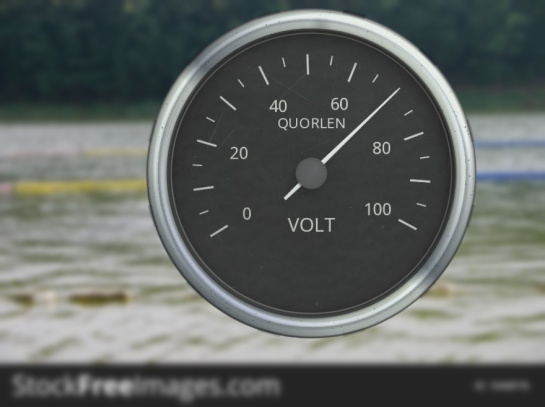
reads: **70** V
